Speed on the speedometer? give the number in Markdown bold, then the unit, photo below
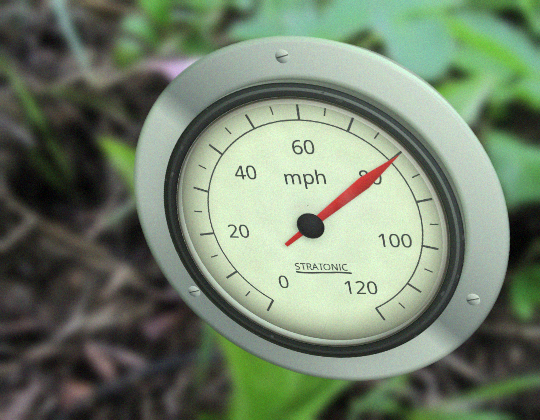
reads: **80** mph
